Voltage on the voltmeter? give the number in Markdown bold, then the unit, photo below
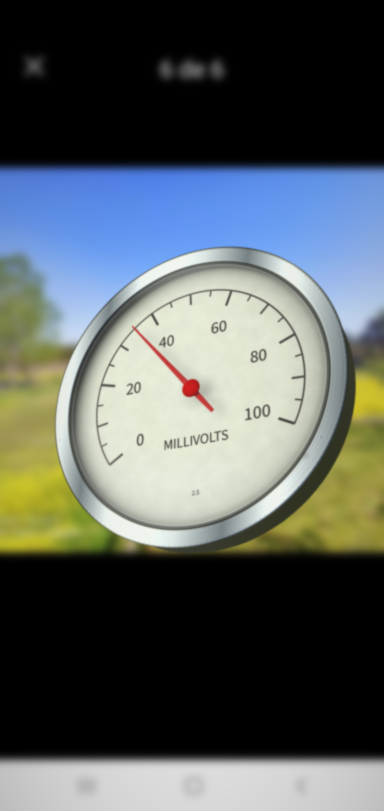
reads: **35** mV
